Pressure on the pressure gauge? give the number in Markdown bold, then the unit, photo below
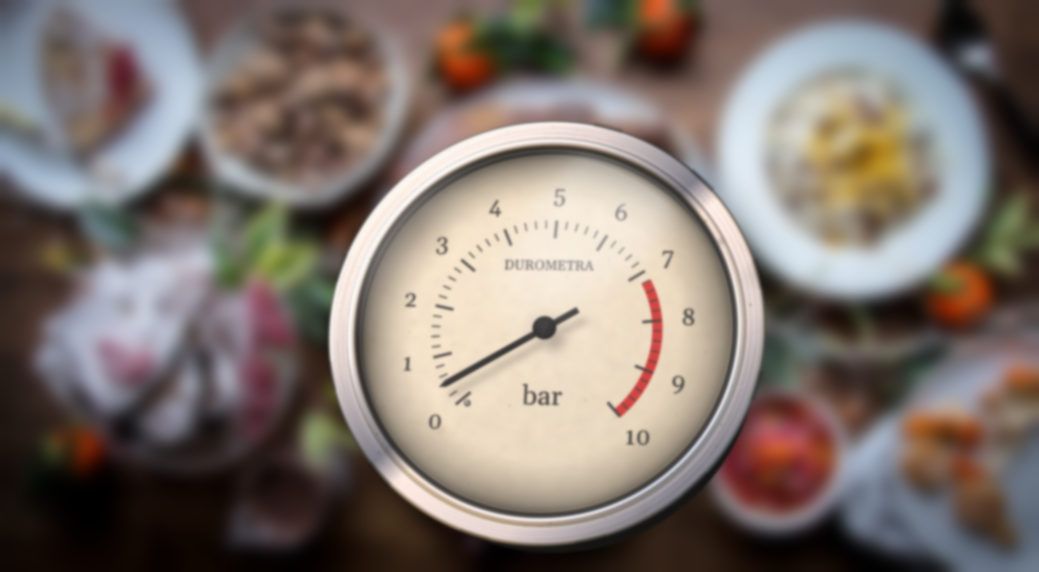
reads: **0.4** bar
